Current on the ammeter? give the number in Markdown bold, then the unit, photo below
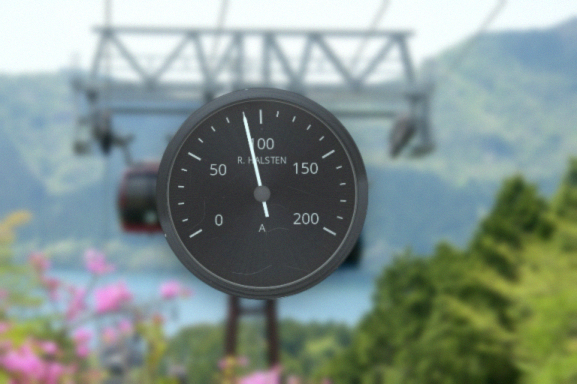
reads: **90** A
